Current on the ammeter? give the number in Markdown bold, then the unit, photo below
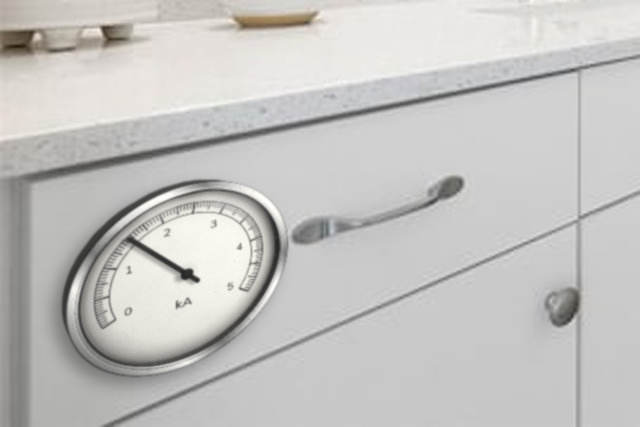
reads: **1.5** kA
